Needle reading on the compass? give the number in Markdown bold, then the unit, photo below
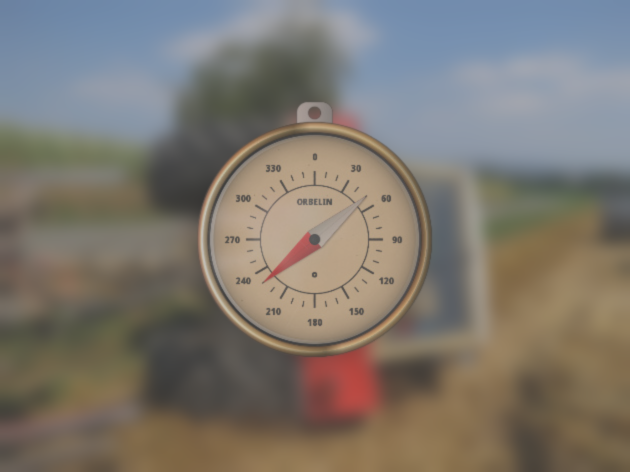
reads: **230** °
